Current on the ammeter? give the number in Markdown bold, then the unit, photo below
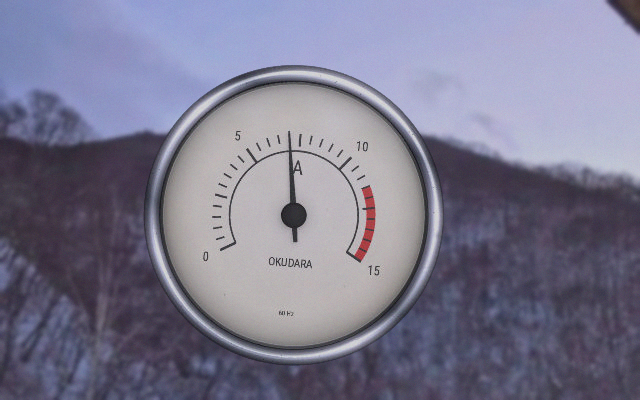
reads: **7** A
